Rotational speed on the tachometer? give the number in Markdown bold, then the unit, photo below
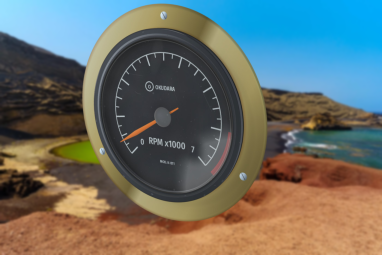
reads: **375** rpm
